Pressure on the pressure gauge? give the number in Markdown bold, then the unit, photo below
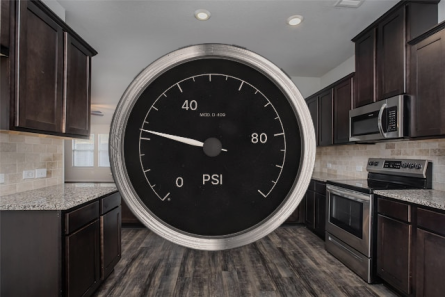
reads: **22.5** psi
